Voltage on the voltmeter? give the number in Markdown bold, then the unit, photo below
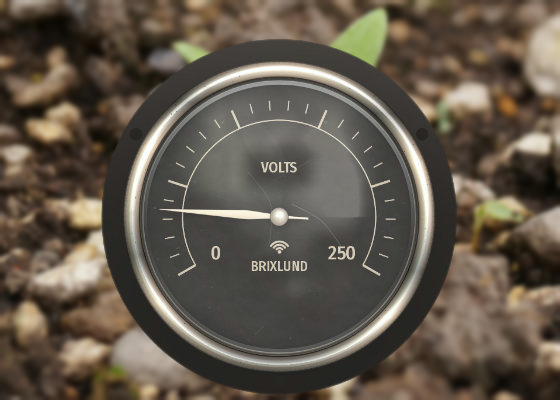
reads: **35** V
